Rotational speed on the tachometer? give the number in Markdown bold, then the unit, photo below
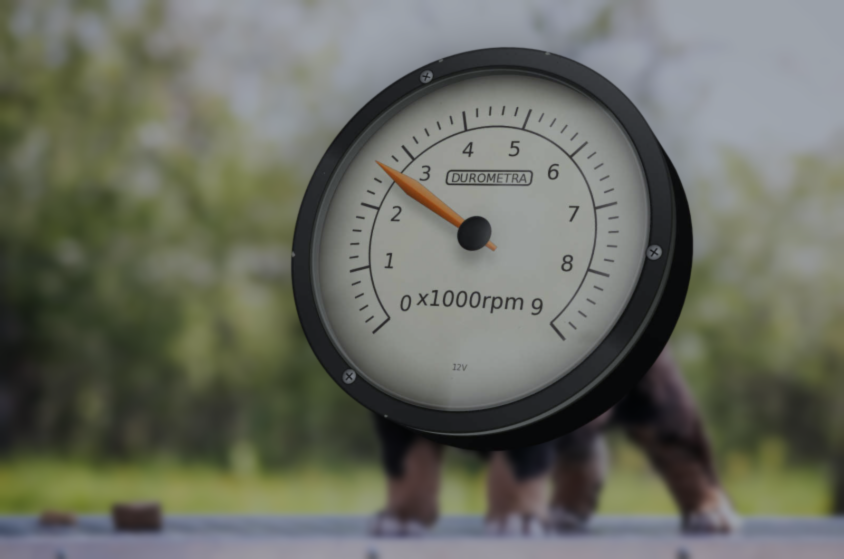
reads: **2600** rpm
